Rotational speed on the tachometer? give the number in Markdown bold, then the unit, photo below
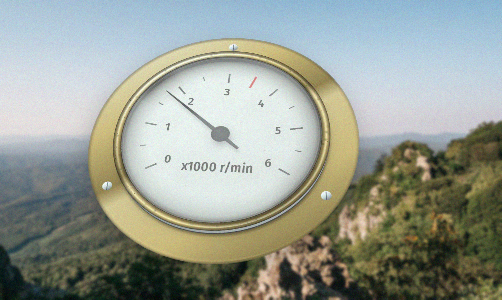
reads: **1750** rpm
